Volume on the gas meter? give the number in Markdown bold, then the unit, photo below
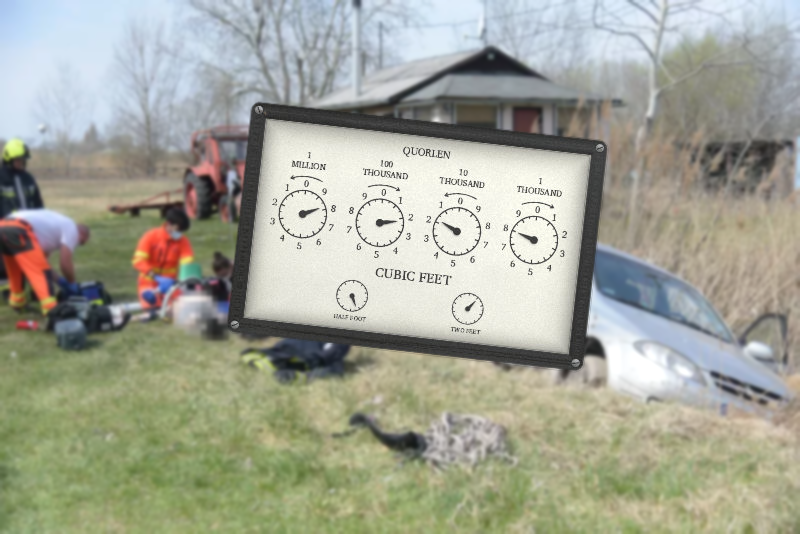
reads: **821800** ft³
